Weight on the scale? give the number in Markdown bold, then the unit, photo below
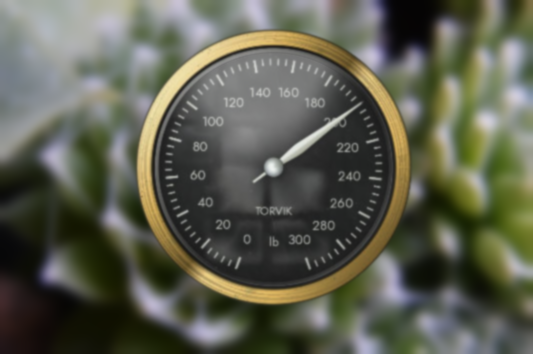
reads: **200** lb
